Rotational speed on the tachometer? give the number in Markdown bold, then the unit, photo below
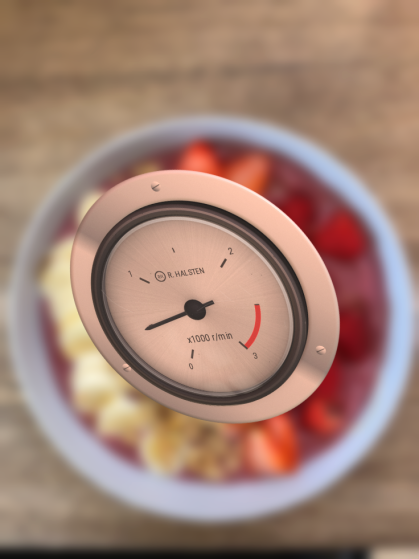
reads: **500** rpm
